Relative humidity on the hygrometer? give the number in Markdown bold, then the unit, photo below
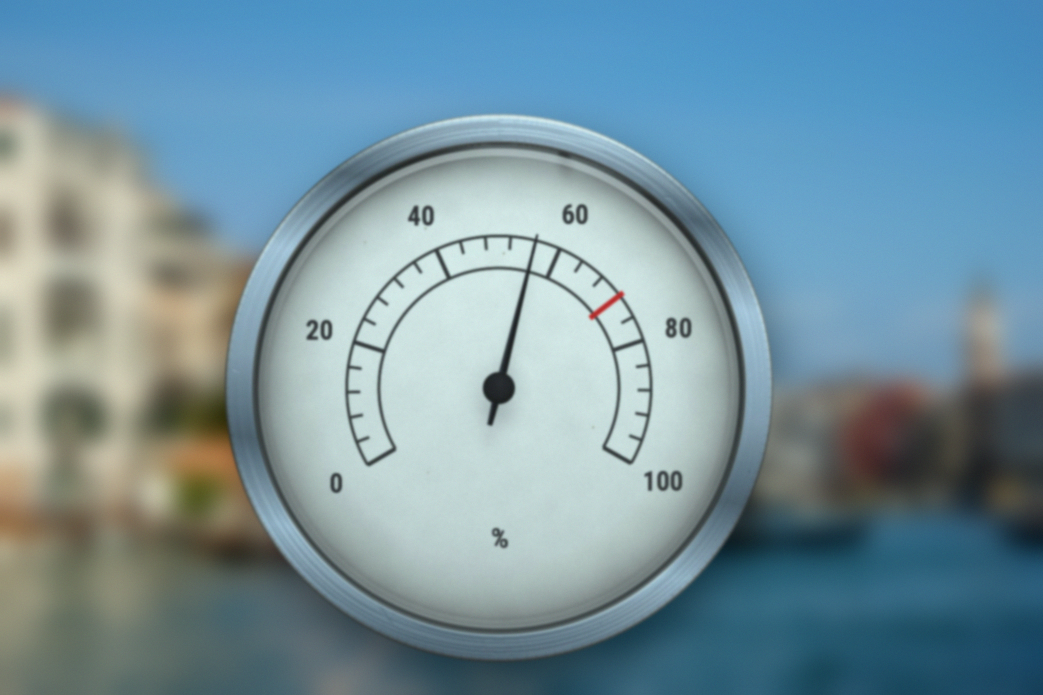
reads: **56** %
